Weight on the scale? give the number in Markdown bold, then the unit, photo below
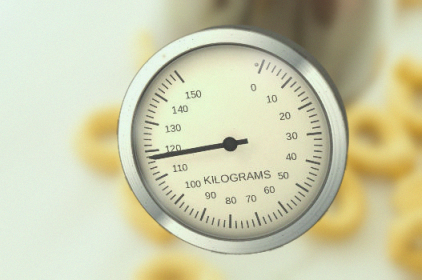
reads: **118** kg
